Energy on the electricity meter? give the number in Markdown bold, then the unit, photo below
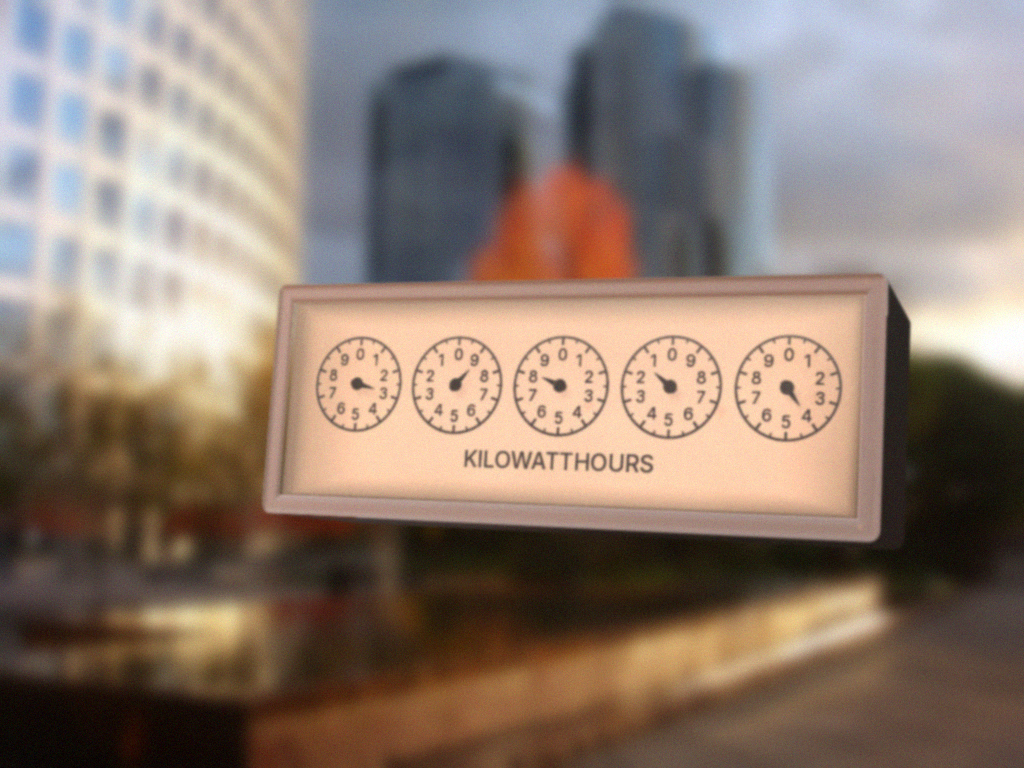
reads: **28814** kWh
